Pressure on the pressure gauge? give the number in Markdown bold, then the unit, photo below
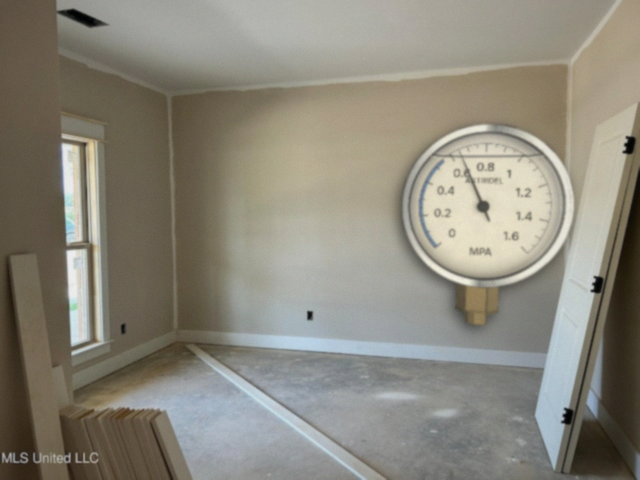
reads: **0.65** MPa
